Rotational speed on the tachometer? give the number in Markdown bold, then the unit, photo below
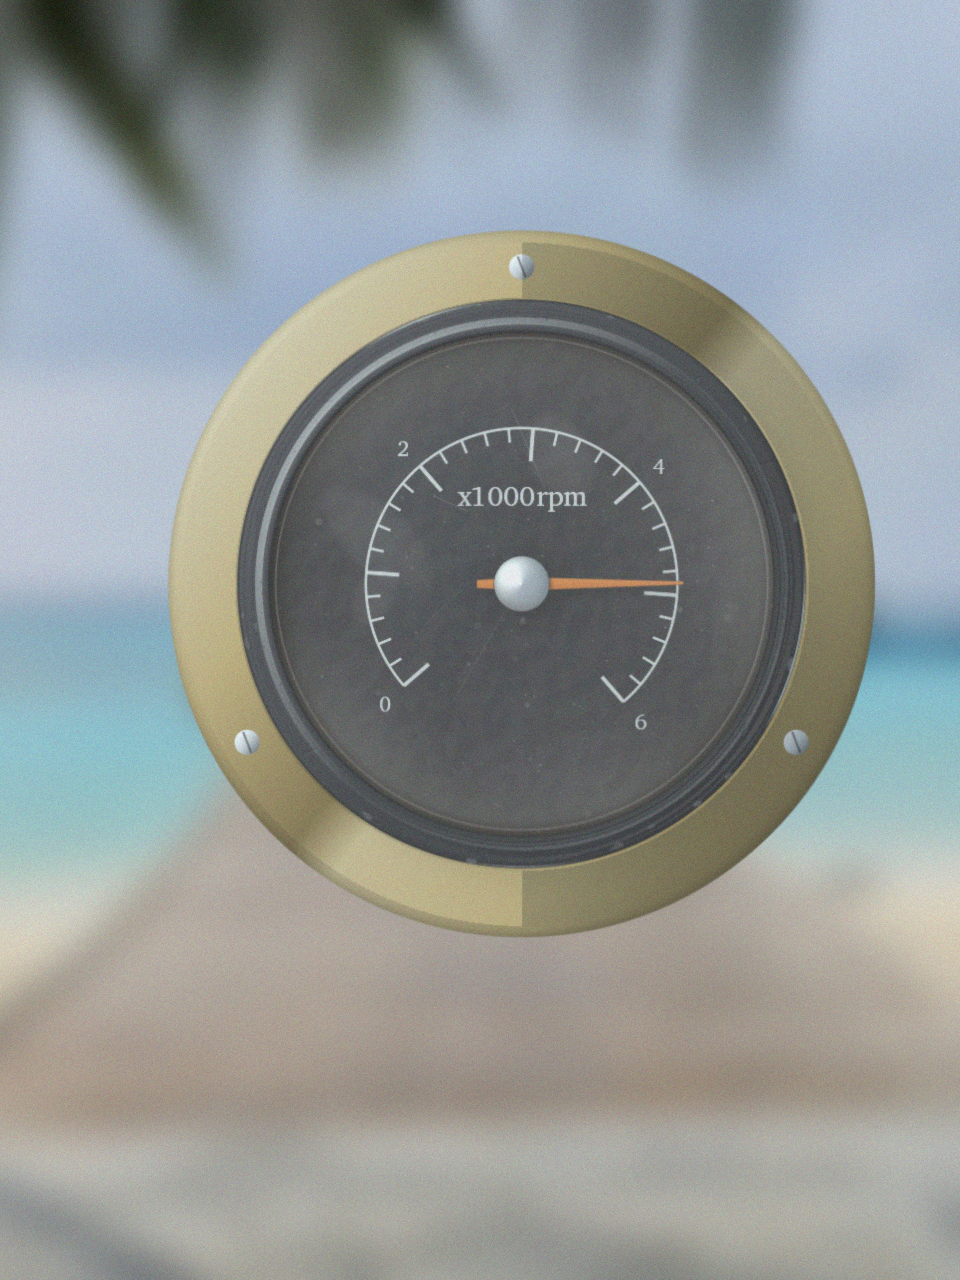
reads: **4900** rpm
